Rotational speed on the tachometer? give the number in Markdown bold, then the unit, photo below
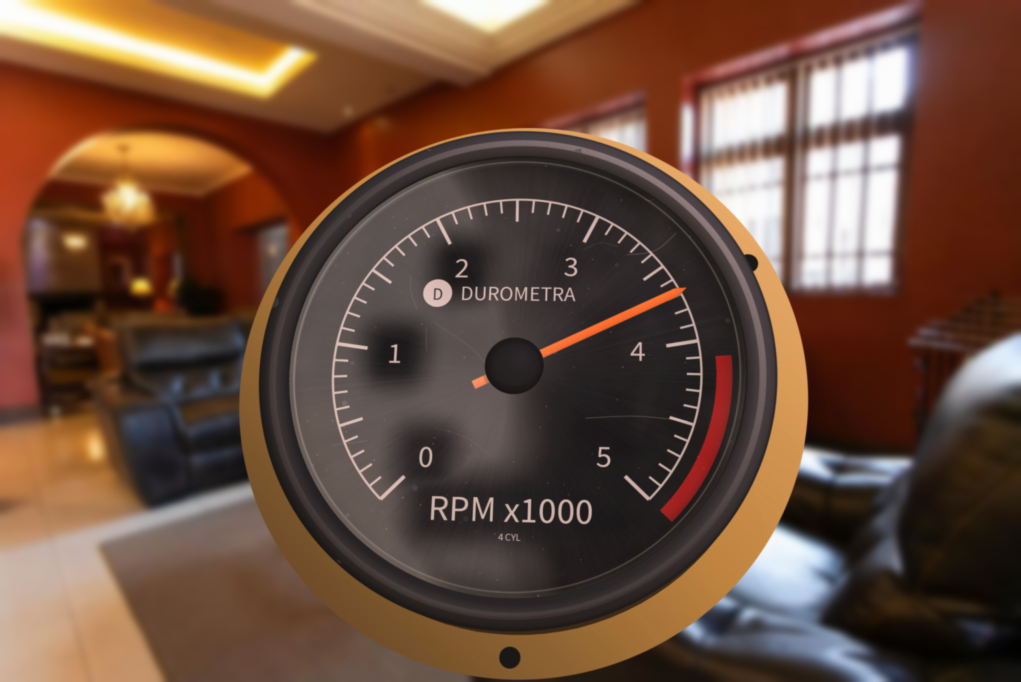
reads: **3700** rpm
